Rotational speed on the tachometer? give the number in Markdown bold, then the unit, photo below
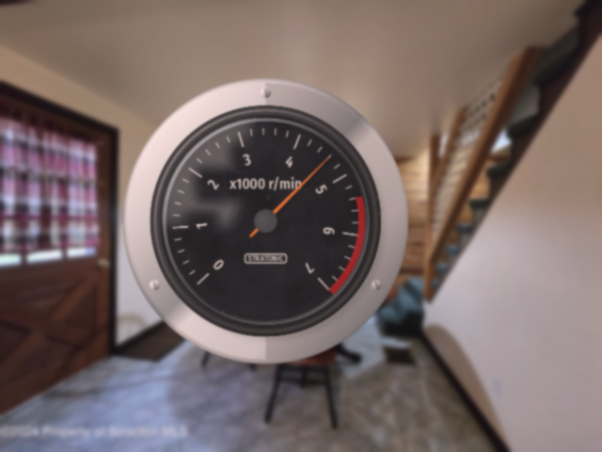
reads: **4600** rpm
